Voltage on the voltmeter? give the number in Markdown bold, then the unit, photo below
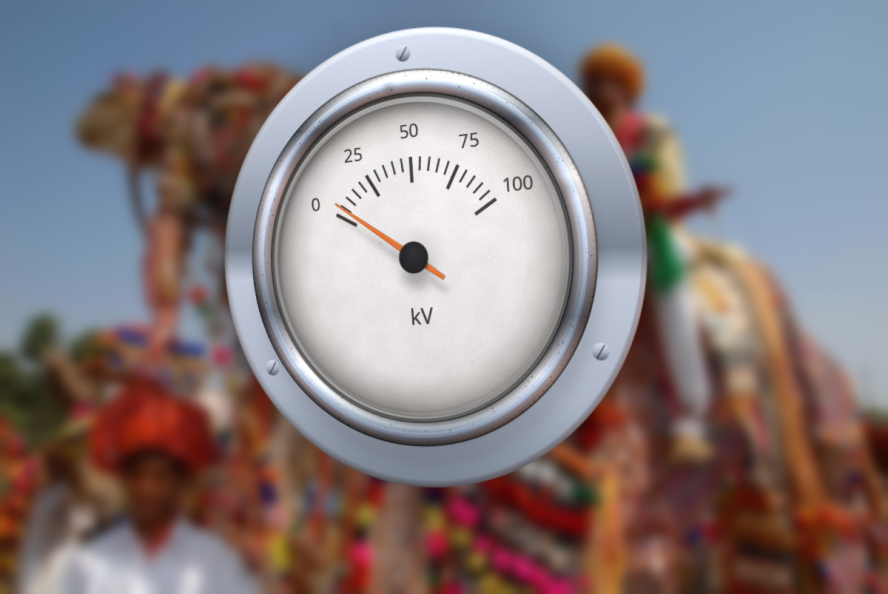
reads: **5** kV
